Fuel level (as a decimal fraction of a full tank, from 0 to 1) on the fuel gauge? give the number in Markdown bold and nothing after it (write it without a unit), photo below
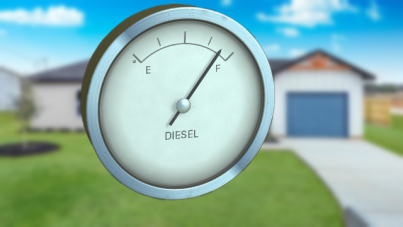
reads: **0.875**
